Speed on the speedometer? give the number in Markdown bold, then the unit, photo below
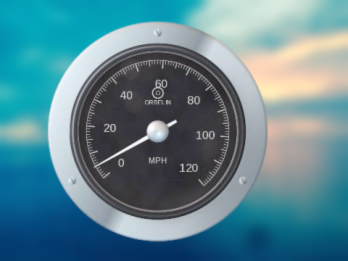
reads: **5** mph
